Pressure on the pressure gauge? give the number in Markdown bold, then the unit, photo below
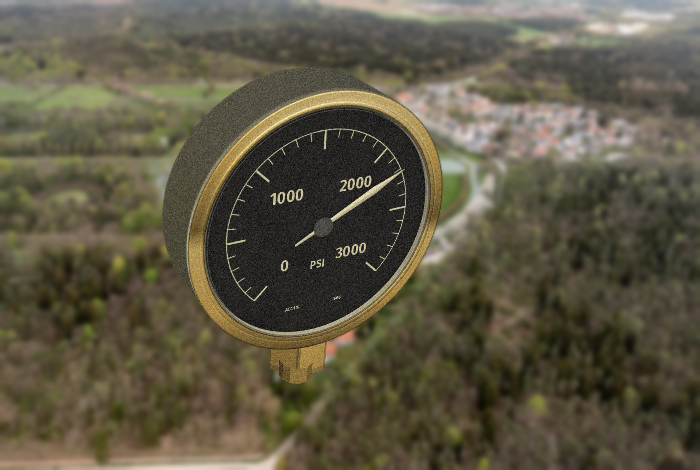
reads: **2200** psi
